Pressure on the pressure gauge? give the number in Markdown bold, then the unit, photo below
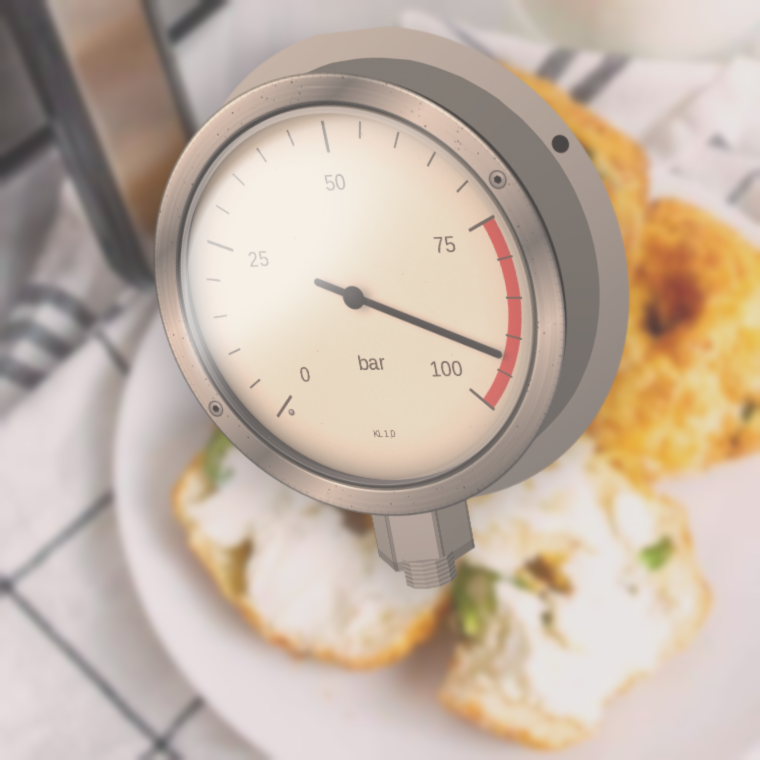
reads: **92.5** bar
